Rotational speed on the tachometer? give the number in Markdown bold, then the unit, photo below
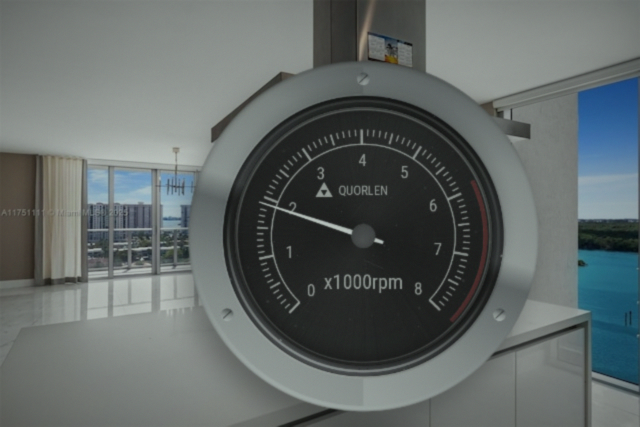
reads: **1900** rpm
